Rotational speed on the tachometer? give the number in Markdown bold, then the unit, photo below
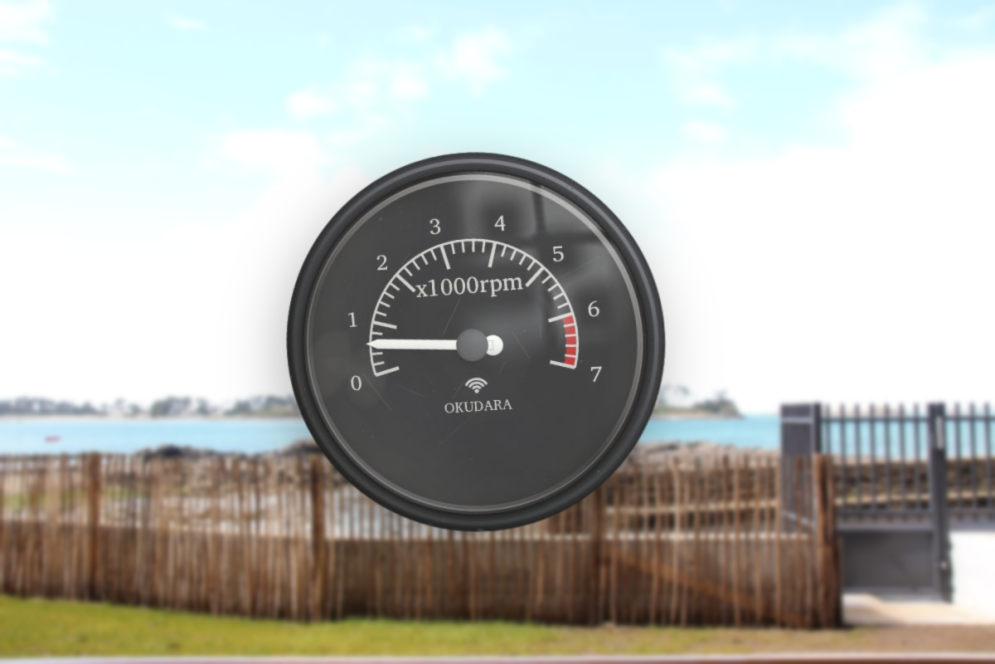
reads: **600** rpm
